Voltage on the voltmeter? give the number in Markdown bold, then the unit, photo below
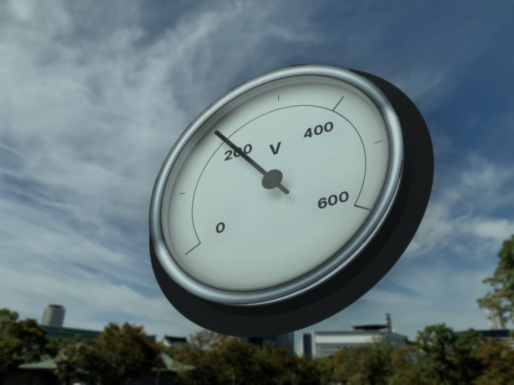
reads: **200** V
